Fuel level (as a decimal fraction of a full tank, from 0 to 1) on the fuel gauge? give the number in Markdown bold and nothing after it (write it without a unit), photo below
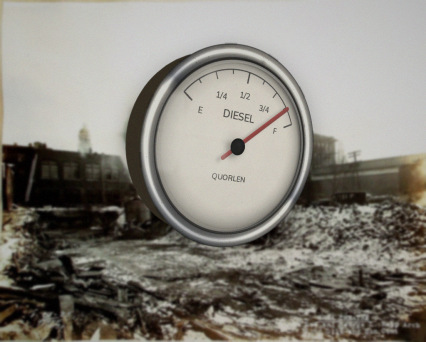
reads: **0.875**
